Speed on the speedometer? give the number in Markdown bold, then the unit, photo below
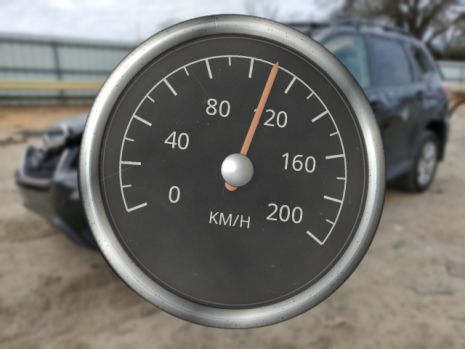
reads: **110** km/h
